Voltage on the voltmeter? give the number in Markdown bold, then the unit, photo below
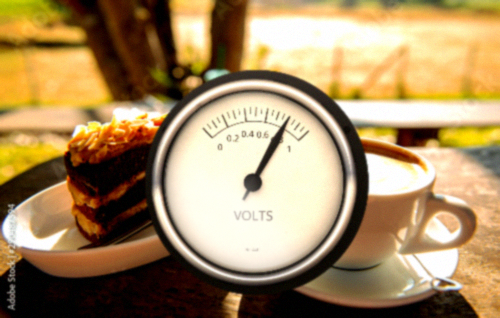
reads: **0.8** V
